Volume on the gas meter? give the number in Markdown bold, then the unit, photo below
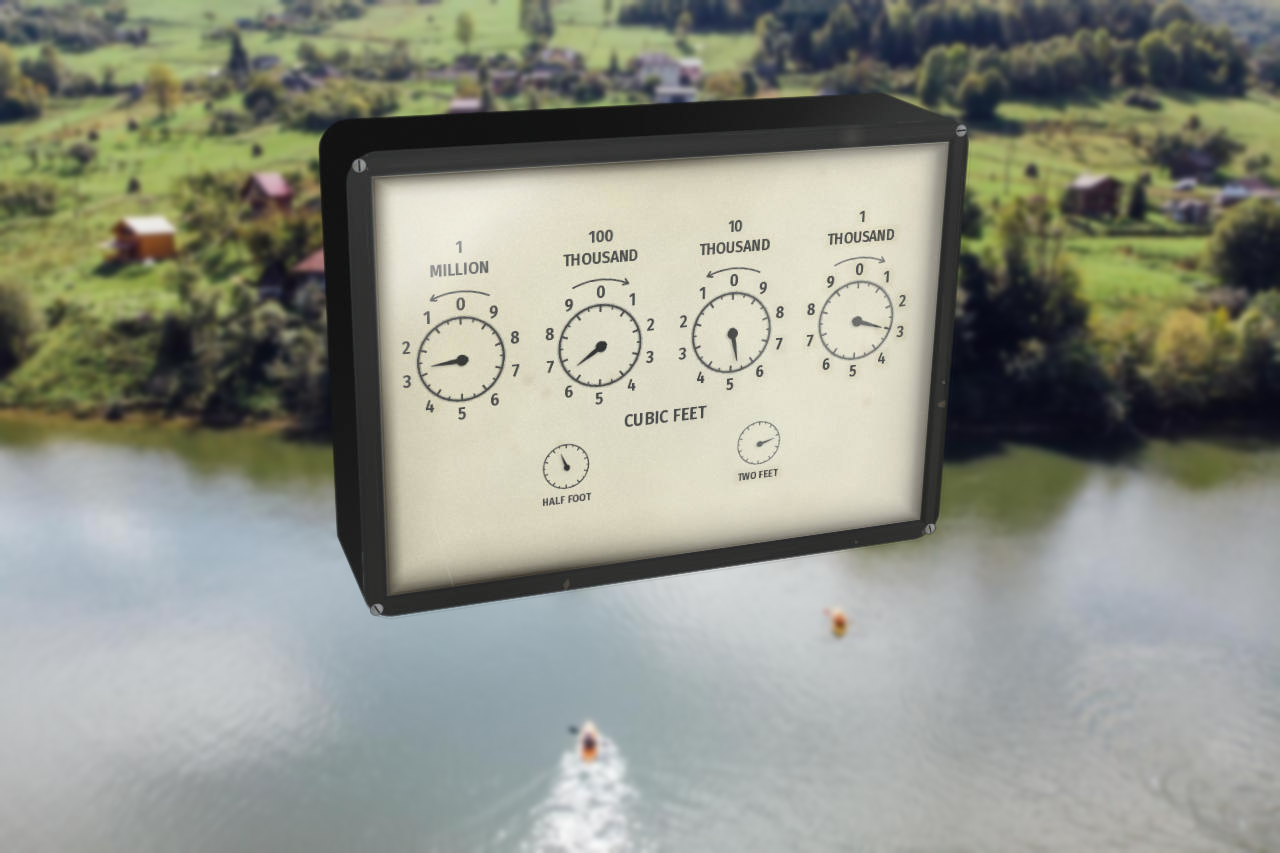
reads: **265300** ft³
